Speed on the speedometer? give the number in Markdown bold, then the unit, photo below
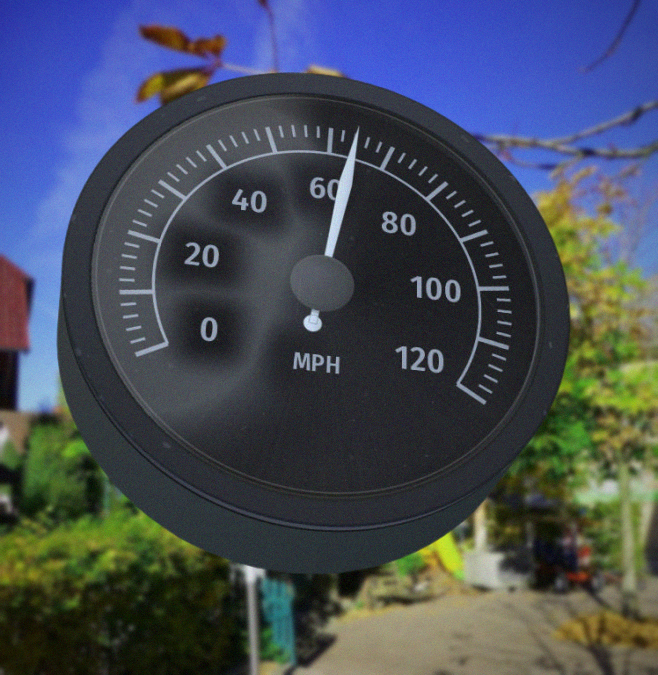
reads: **64** mph
